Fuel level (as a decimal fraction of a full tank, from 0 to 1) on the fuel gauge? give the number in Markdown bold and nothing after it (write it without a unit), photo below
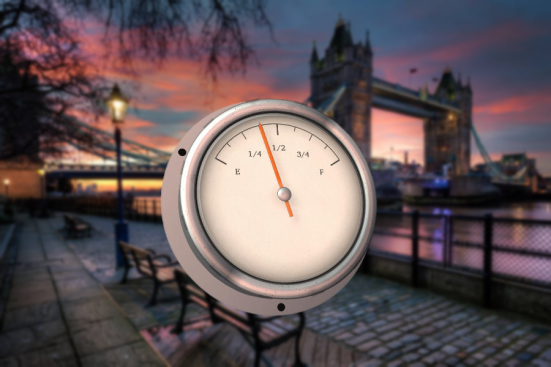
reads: **0.375**
